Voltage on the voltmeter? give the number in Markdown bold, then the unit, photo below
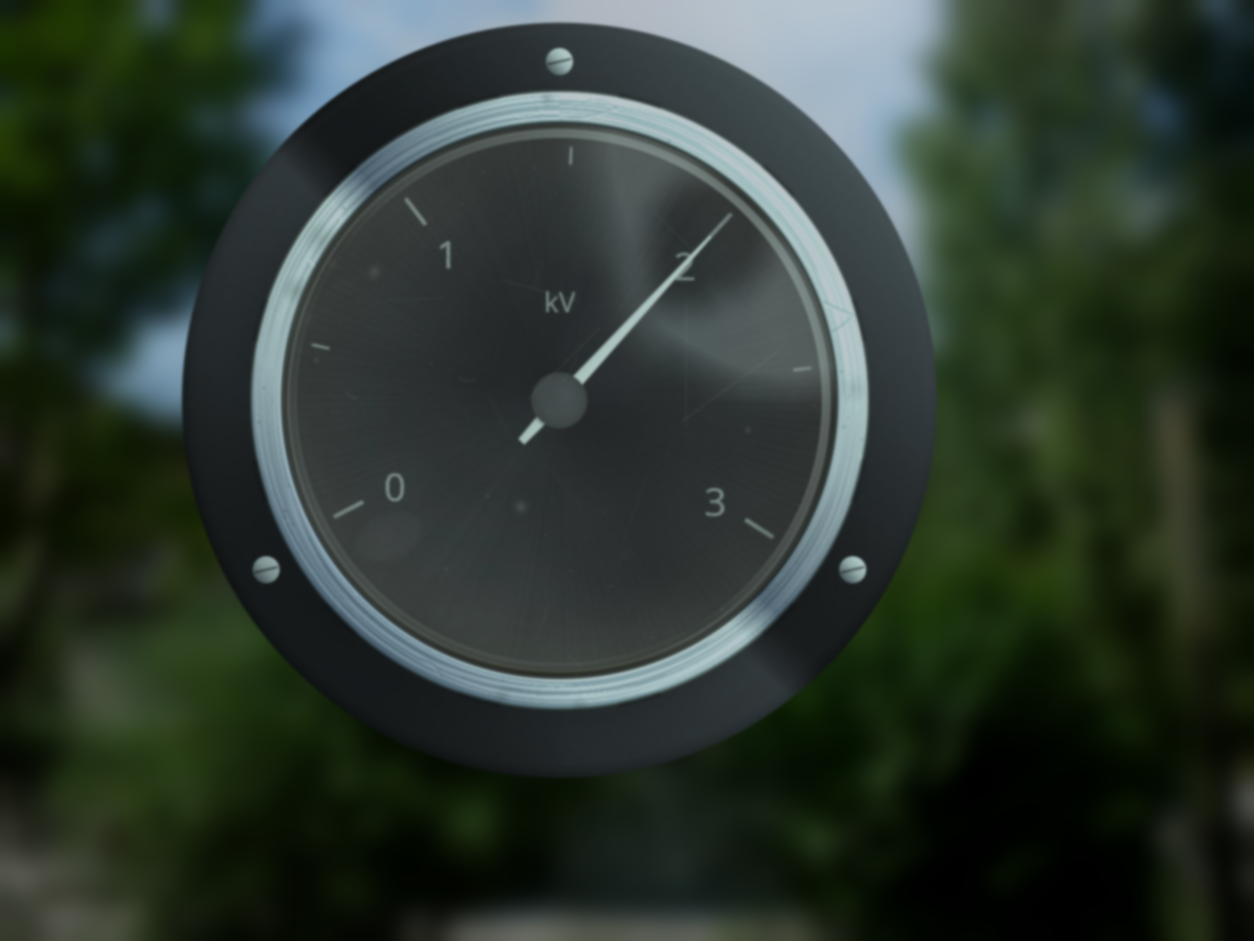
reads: **2** kV
